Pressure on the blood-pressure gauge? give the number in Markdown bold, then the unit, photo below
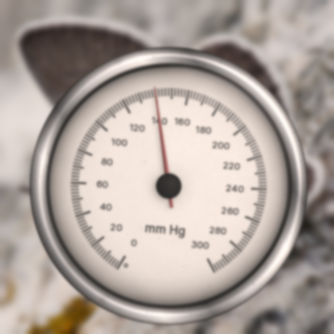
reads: **140** mmHg
